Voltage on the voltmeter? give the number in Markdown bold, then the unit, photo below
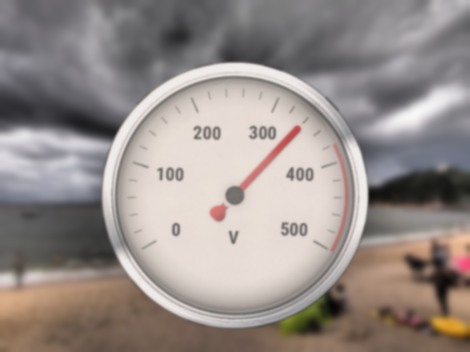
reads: **340** V
